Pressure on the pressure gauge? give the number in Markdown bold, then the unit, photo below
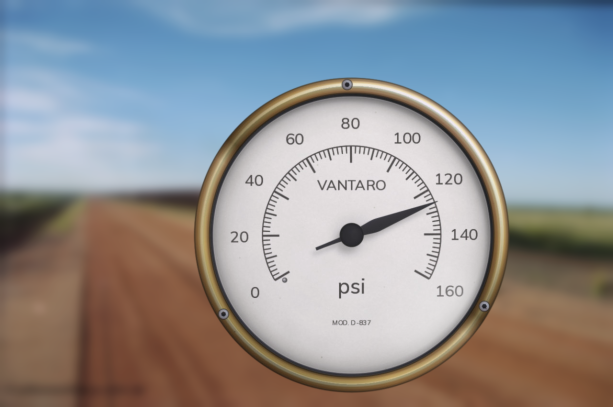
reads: **126** psi
